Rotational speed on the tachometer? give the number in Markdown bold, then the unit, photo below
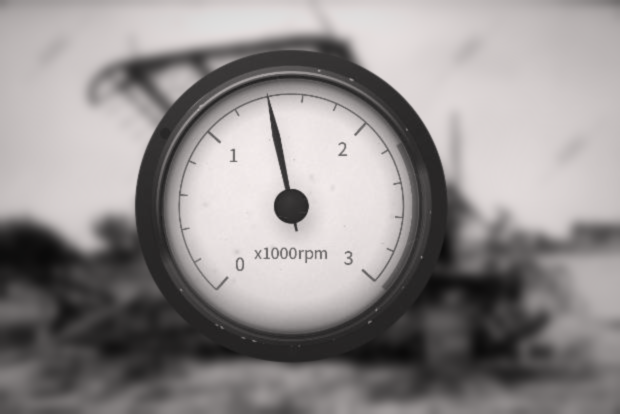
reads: **1400** rpm
